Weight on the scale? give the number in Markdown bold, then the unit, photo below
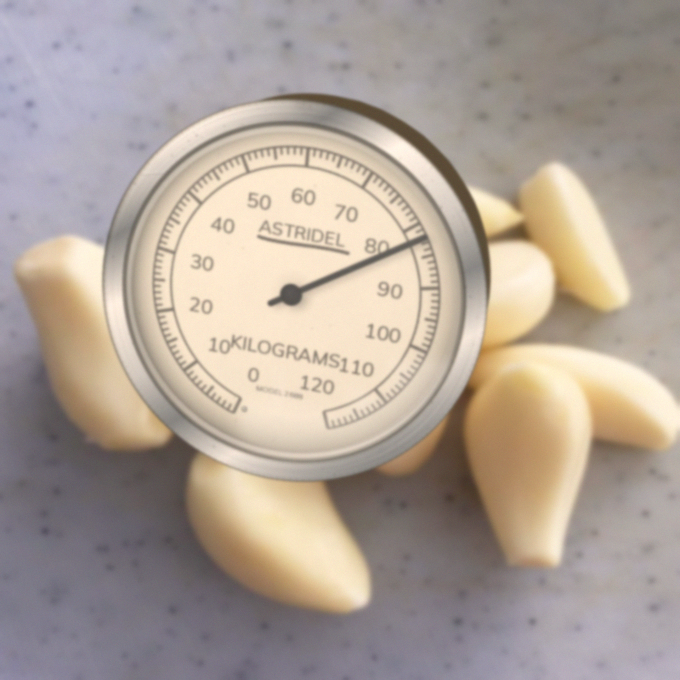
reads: **82** kg
